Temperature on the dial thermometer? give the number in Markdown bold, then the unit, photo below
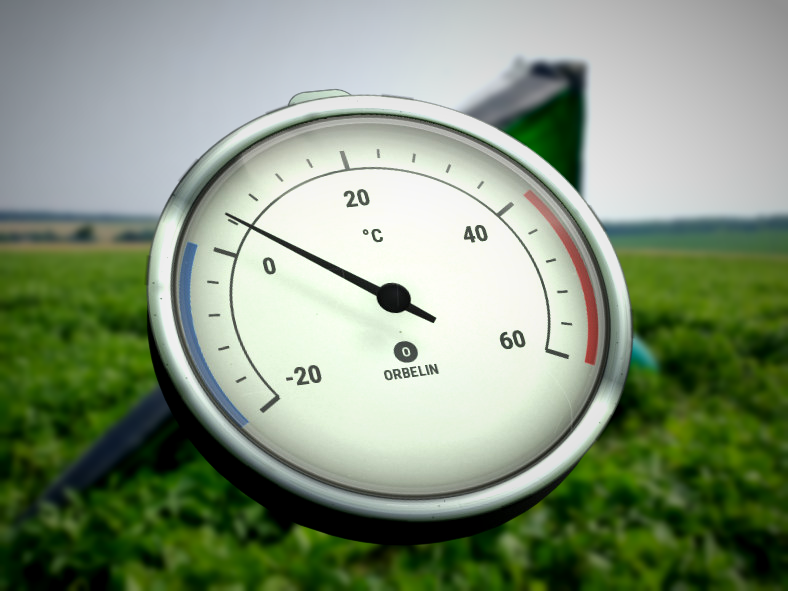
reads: **4** °C
